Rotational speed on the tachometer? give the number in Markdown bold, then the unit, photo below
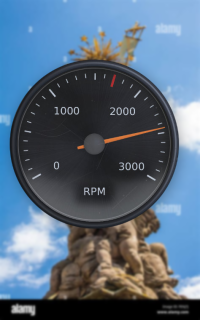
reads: **2450** rpm
